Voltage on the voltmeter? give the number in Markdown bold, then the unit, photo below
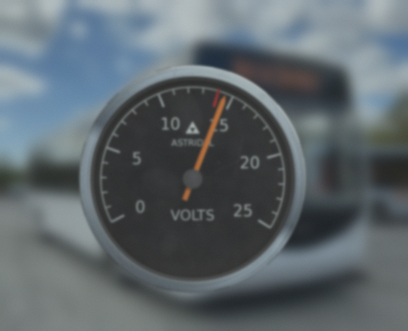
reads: **14.5** V
